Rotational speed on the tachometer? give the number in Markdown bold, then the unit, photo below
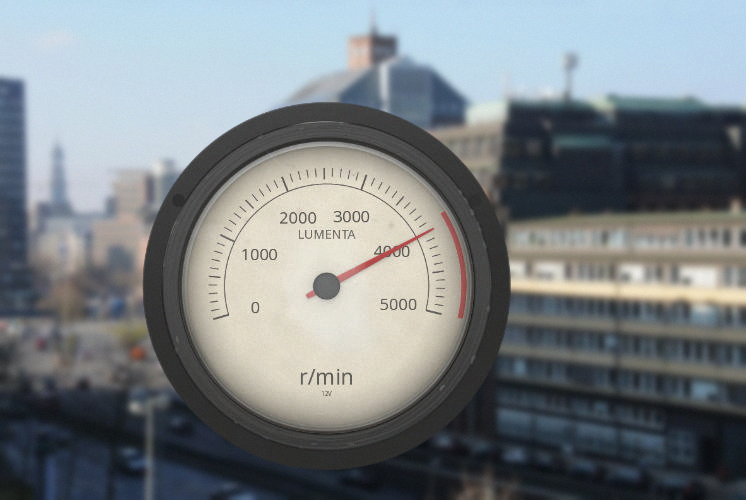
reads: **4000** rpm
